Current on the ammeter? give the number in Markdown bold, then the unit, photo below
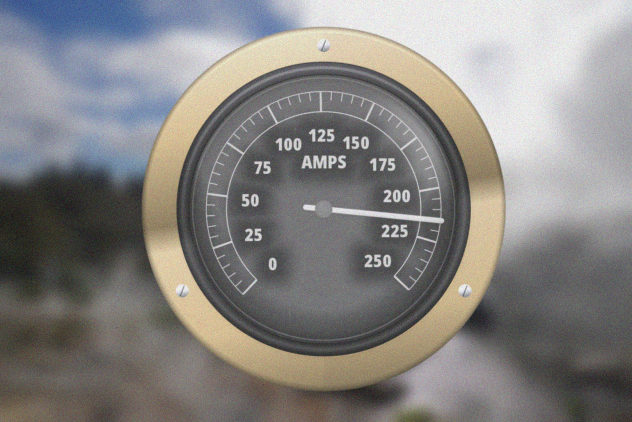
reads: **215** A
